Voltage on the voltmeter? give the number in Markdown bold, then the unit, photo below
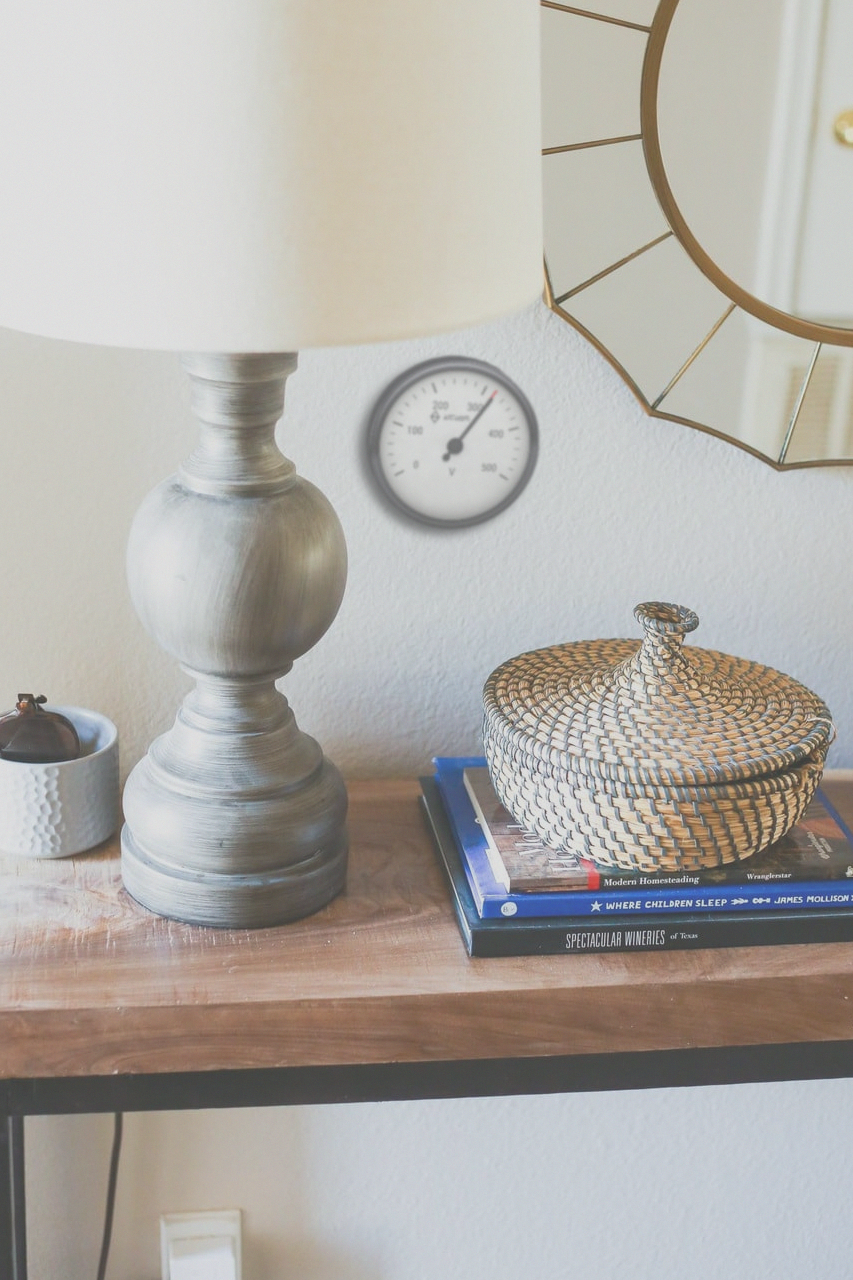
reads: **320** V
